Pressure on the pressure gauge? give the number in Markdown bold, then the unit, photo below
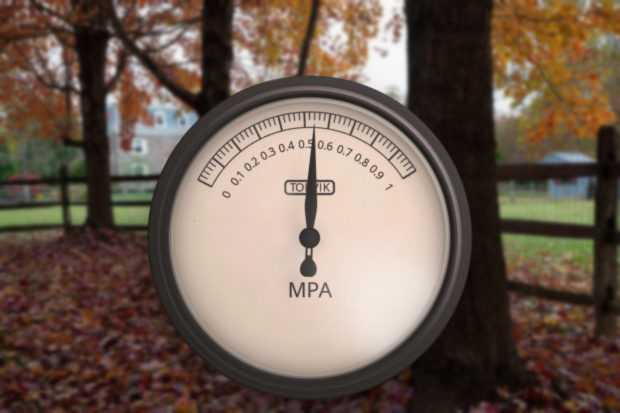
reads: **0.54** MPa
